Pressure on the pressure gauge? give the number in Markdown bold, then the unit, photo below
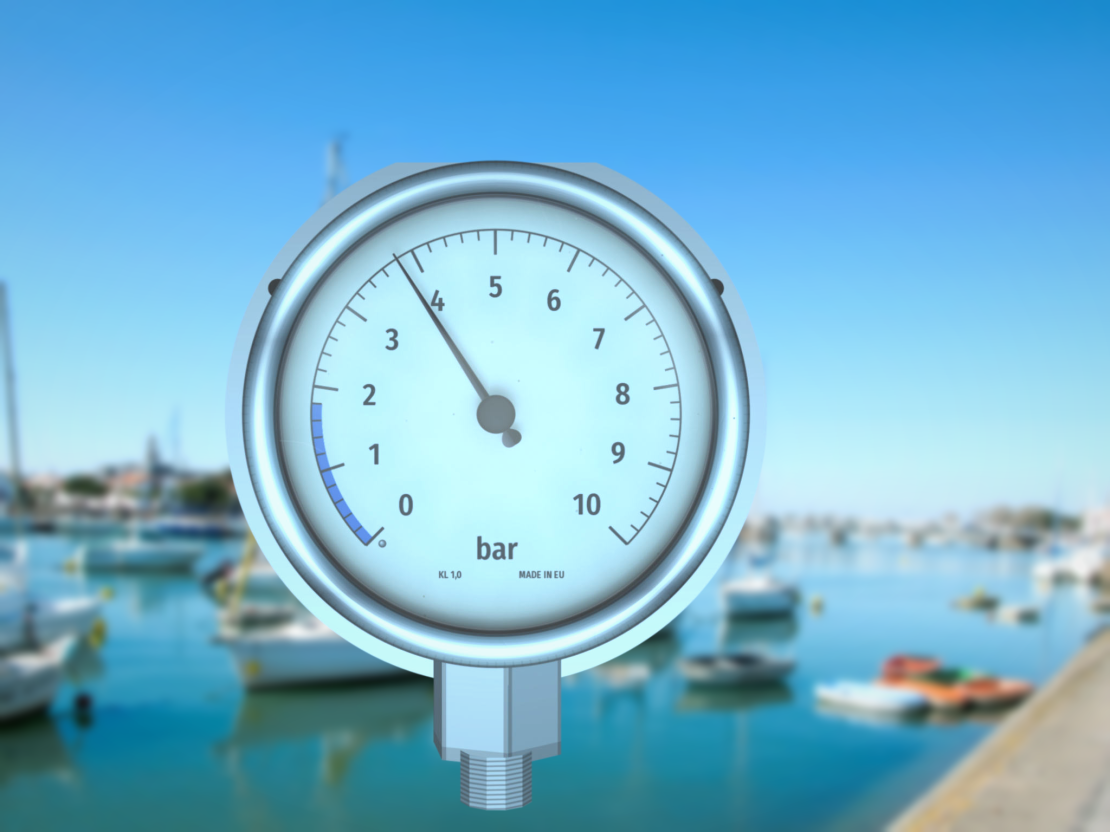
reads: **3.8** bar
